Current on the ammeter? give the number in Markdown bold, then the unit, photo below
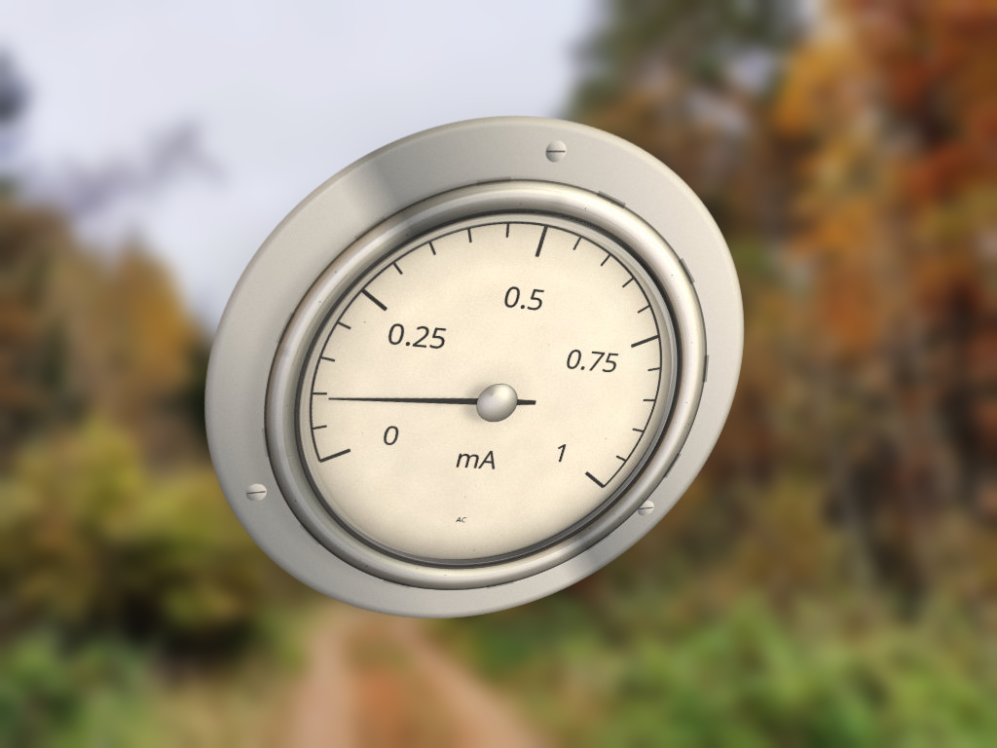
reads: **0.1** mA
